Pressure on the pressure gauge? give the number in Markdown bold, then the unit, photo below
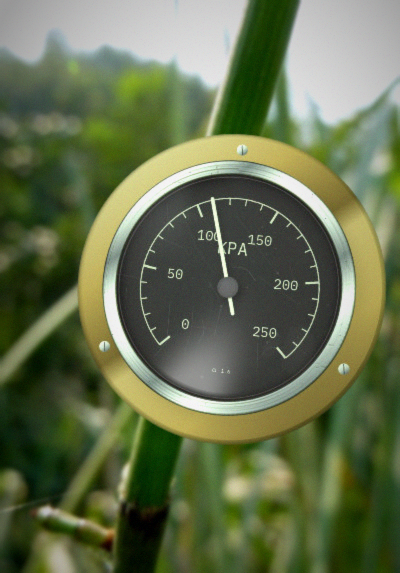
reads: **110** kPa
